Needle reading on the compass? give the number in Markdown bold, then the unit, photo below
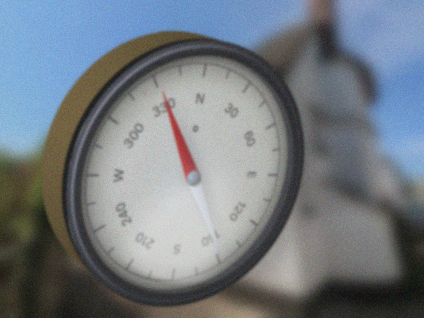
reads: **330** °
